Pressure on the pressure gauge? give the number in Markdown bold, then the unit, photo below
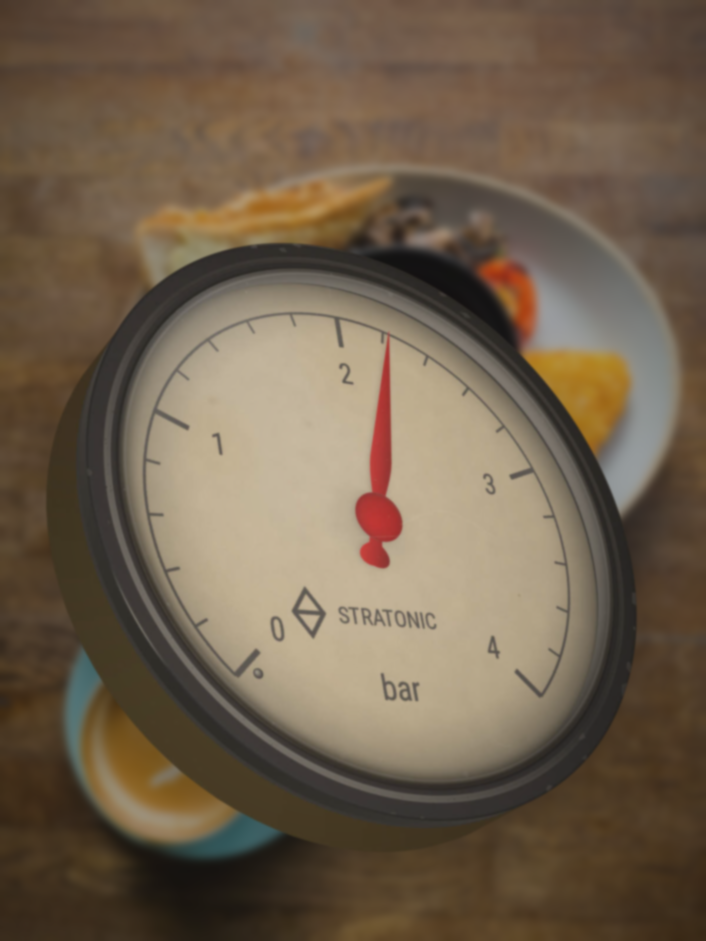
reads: **2.2** bar
